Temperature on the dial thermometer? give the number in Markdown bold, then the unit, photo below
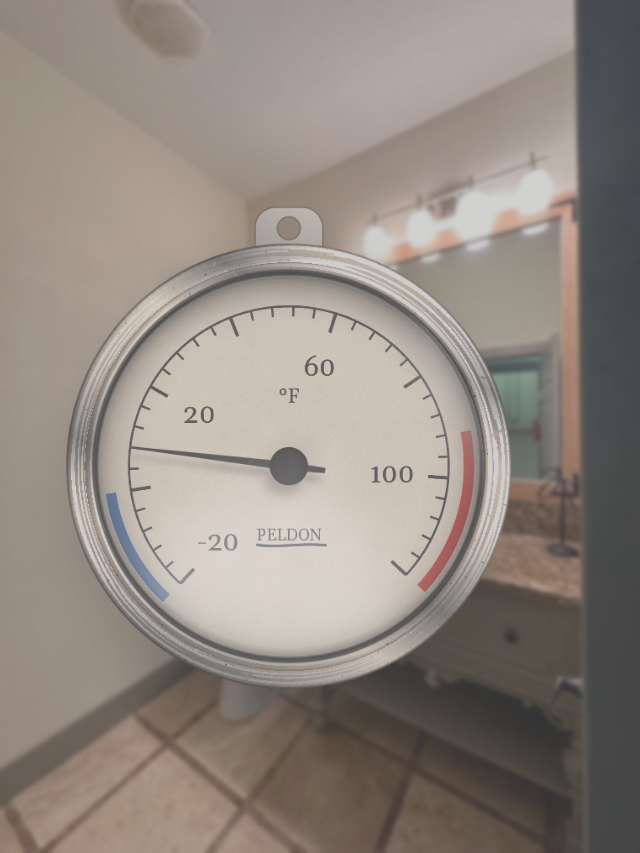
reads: **8** °F
